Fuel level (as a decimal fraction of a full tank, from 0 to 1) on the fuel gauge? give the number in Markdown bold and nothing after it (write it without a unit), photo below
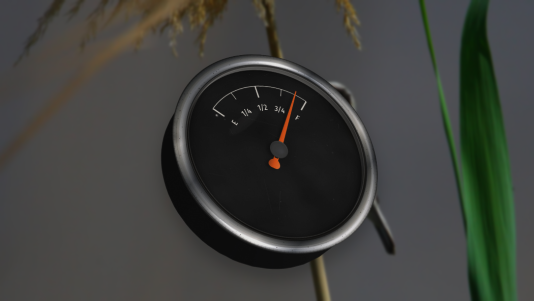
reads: **0.875**
